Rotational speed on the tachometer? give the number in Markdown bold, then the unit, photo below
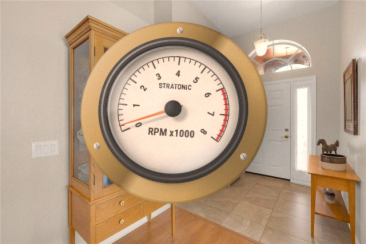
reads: **200** rpm
